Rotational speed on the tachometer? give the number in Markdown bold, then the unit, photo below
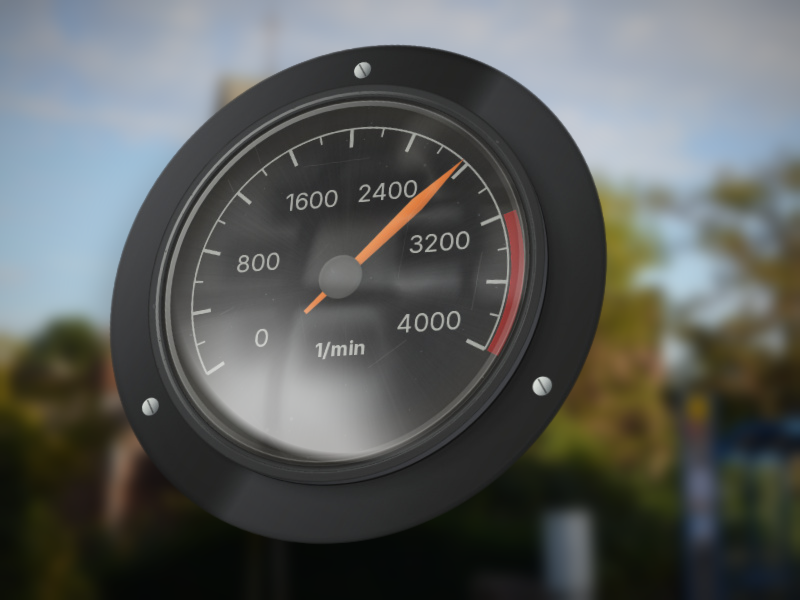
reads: **2800** rpm
